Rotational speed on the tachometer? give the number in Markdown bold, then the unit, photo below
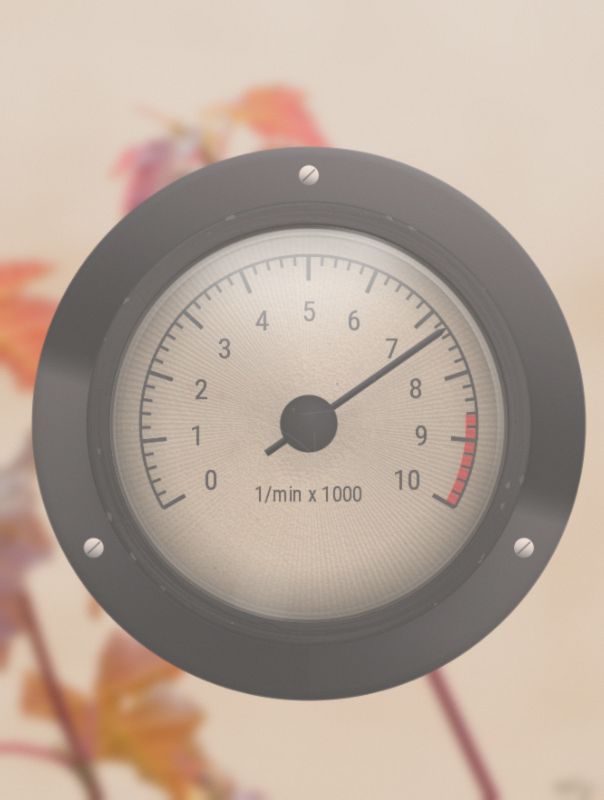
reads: **7300** rpm
